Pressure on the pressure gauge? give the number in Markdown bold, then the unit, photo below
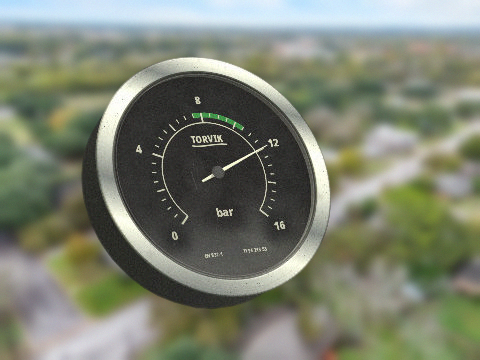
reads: **12** bar
